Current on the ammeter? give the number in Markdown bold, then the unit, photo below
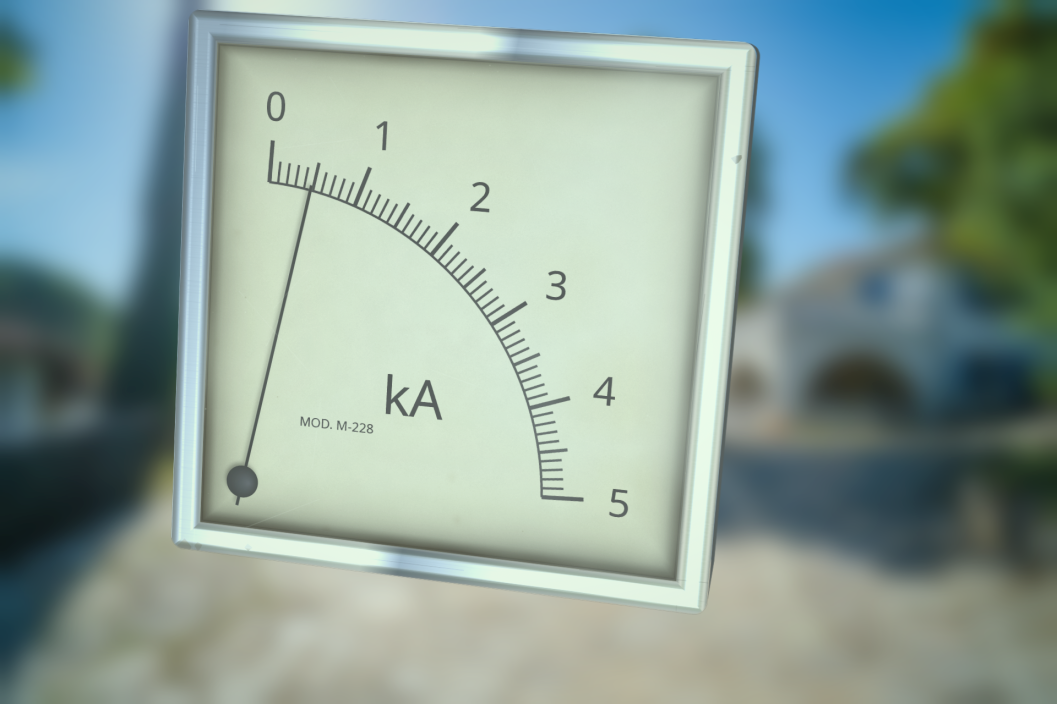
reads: **0.5** kA
